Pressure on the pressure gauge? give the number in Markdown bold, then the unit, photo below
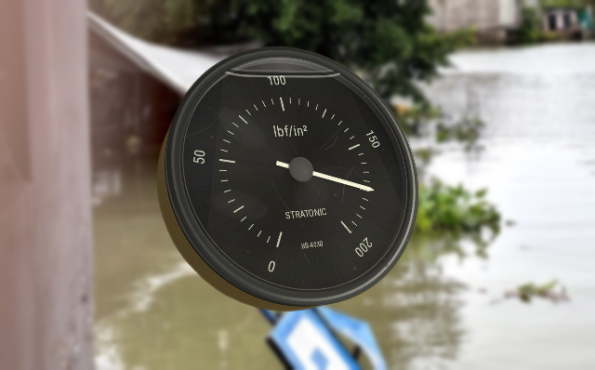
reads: **175** psi
